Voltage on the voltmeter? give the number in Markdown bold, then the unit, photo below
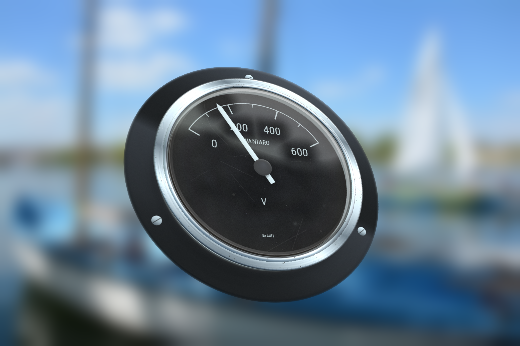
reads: **150** V
